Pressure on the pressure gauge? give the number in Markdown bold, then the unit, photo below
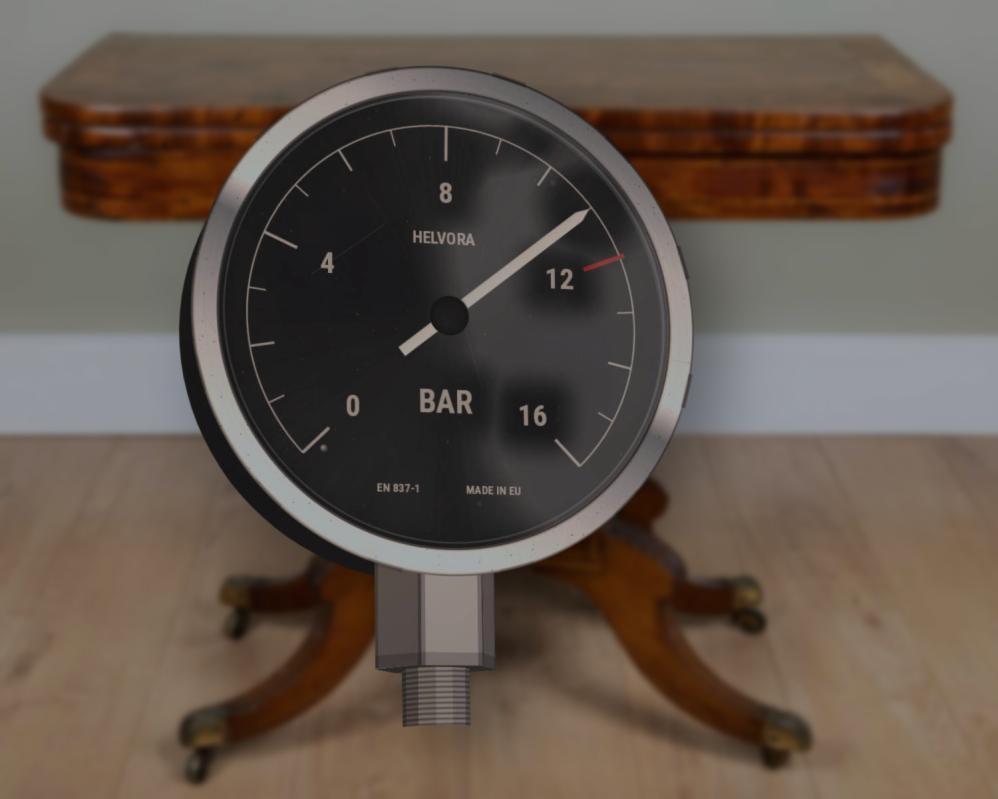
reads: **11** bar
